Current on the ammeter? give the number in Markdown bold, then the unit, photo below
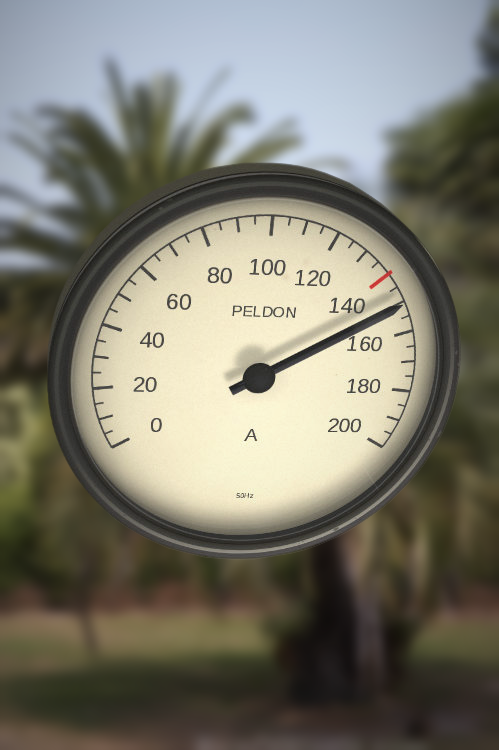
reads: **150** A
